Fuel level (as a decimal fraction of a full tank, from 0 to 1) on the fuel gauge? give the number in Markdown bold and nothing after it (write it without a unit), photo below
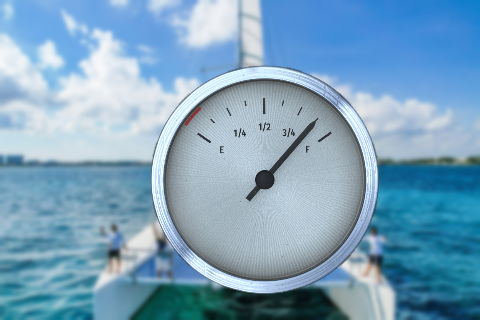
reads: **0.875**
